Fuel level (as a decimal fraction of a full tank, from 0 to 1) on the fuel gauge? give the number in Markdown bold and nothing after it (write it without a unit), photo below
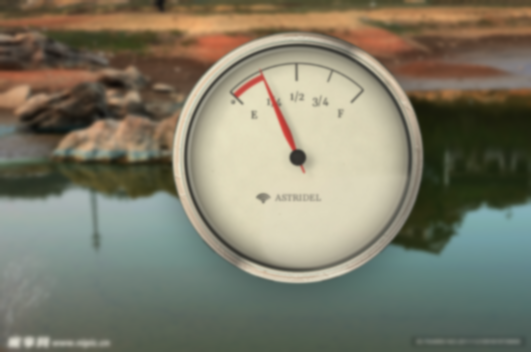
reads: **0.25**
